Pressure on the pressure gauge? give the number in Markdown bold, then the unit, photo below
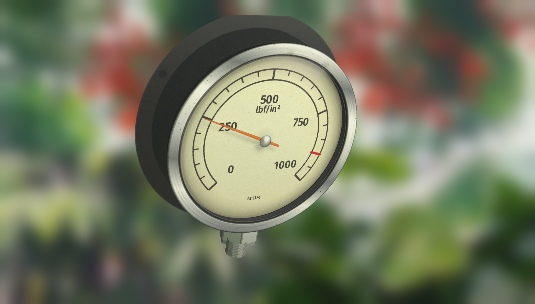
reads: **250** psi
